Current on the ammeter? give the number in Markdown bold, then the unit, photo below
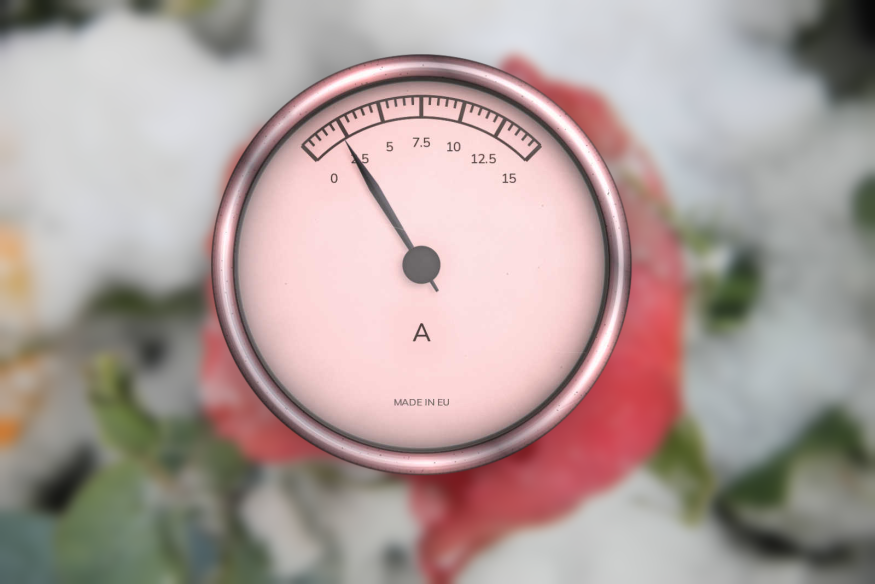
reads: **2.25** A
